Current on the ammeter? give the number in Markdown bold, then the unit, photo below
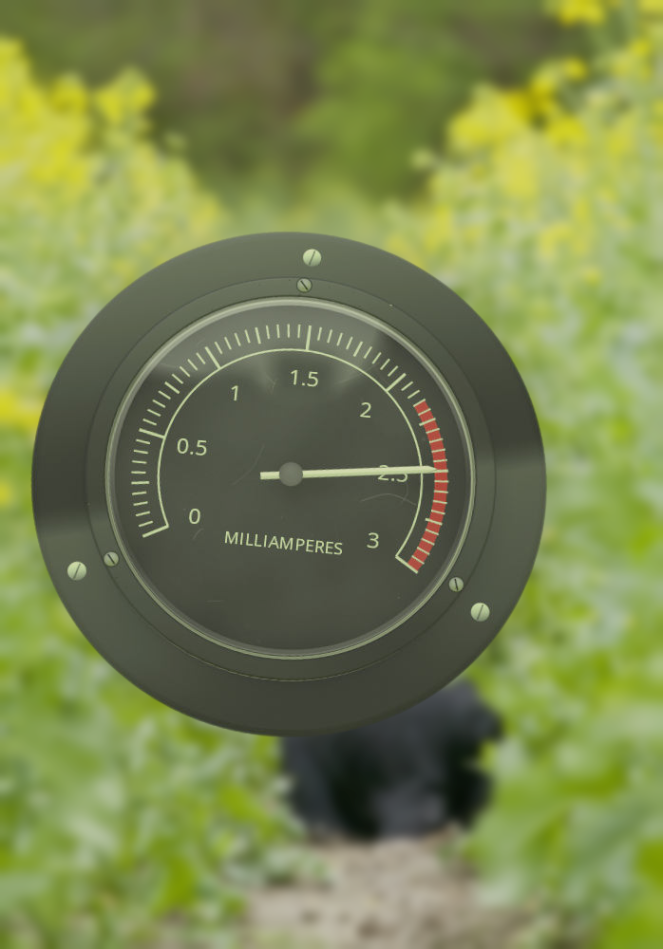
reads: **2.5** mA
